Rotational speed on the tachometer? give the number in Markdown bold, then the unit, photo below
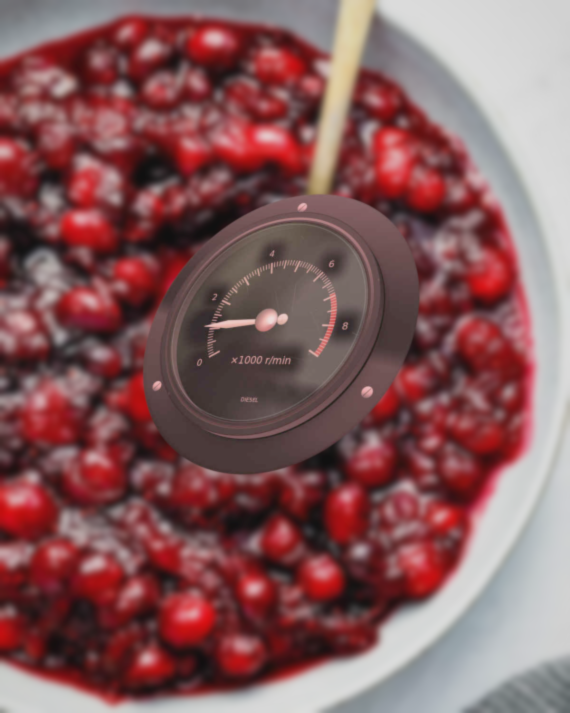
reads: **1000** rpm
